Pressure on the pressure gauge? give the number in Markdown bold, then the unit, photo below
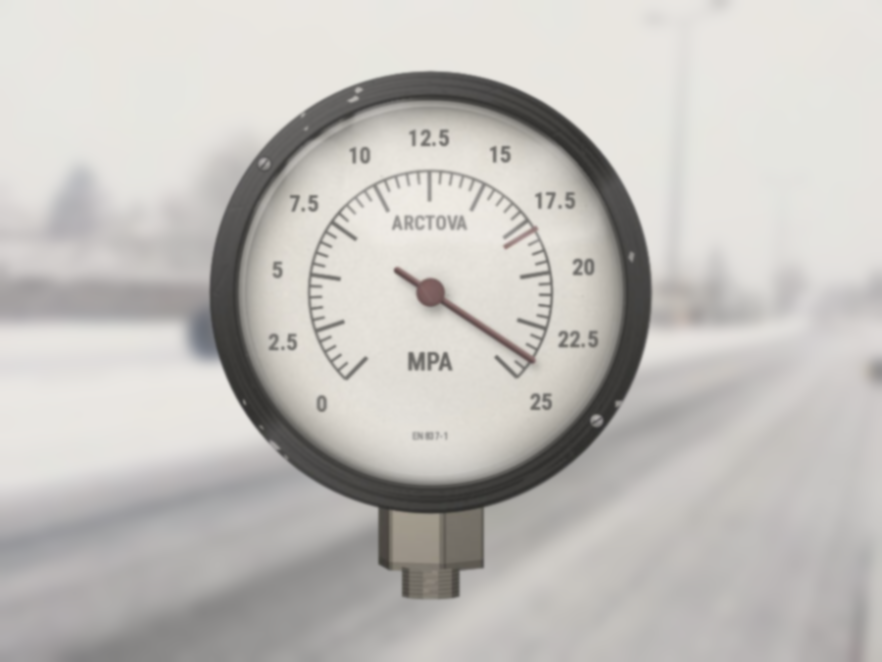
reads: **24** MPa
